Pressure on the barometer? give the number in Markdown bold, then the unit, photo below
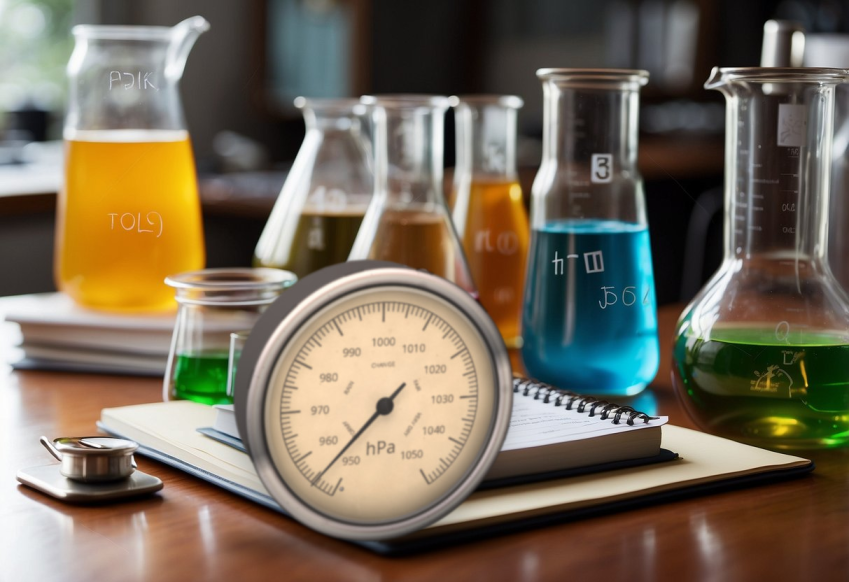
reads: **955** hPa
